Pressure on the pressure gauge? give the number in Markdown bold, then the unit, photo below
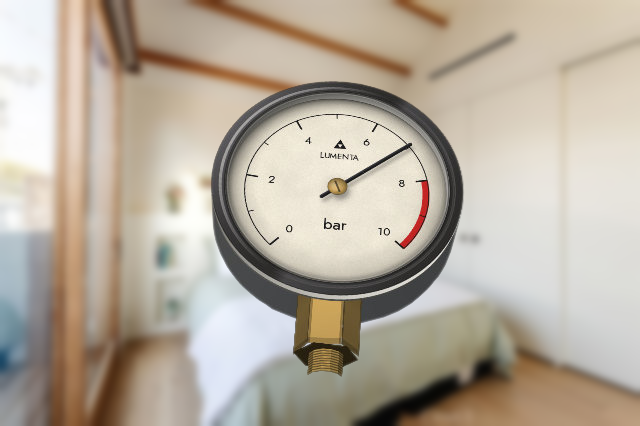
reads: **7** bar
